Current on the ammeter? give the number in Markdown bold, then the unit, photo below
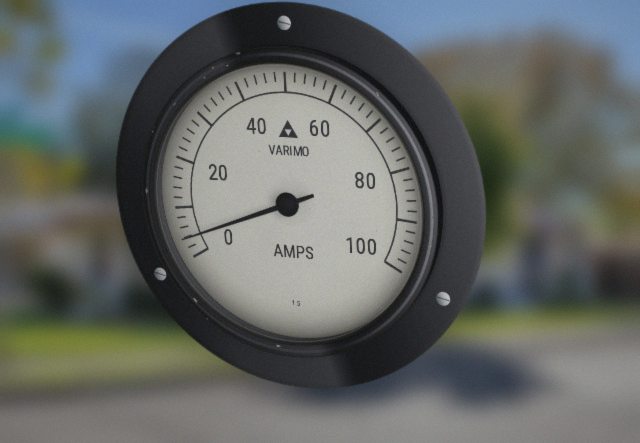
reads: **4** A
